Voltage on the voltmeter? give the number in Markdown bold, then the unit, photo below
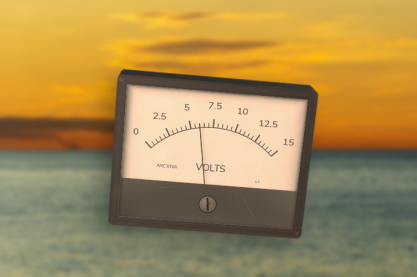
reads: **6** V
